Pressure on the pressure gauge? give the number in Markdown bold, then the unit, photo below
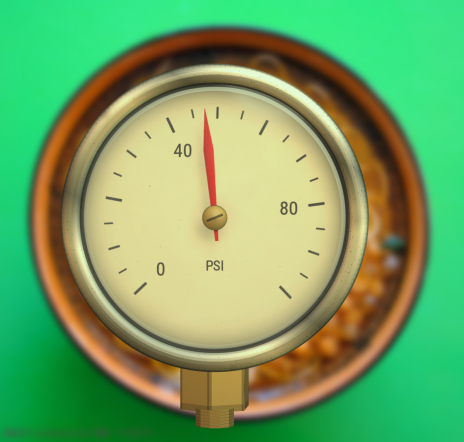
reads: **47.5** psi
